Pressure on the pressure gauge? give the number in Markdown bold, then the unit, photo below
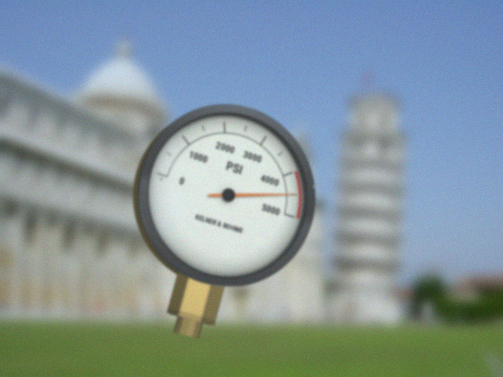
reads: **4500** psi
